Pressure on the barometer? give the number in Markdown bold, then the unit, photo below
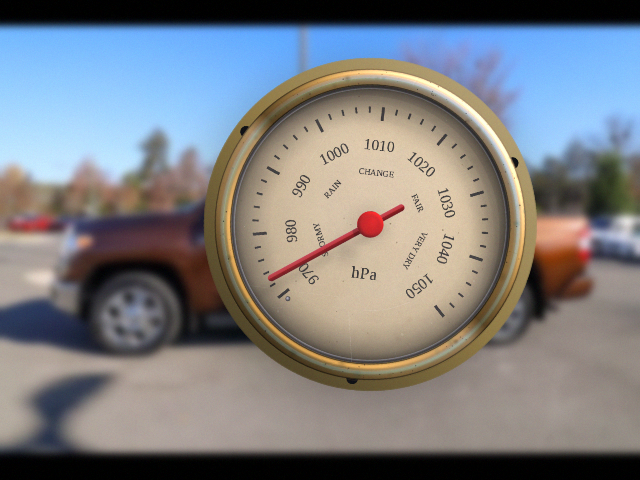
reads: **973** hPa
